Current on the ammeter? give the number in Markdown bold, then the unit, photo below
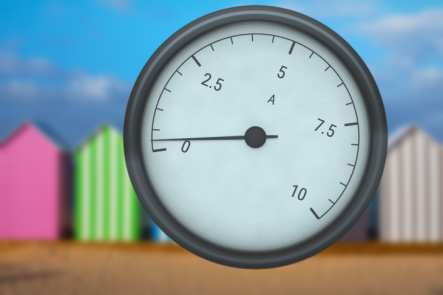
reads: **0.25** A
